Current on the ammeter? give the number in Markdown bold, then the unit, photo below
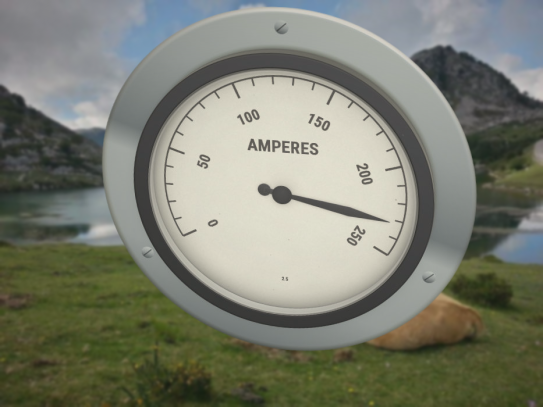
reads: **230** A
